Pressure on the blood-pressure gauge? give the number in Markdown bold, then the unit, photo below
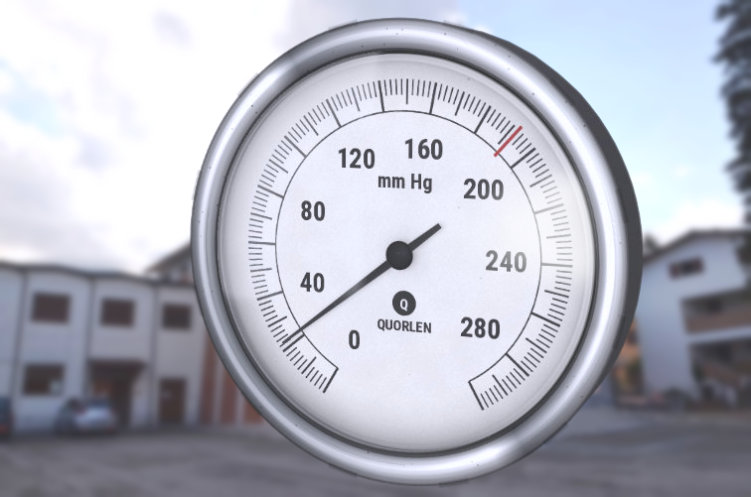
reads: **22** mmHg
